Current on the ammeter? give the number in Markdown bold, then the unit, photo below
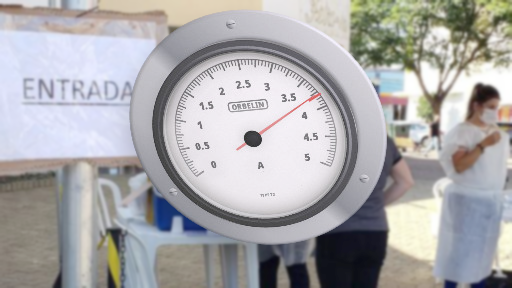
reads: **3.75** A
